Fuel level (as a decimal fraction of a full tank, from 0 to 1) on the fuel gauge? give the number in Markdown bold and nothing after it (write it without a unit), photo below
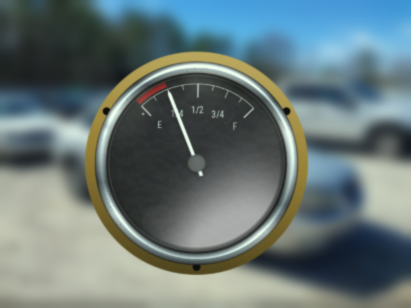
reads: **0.25**
